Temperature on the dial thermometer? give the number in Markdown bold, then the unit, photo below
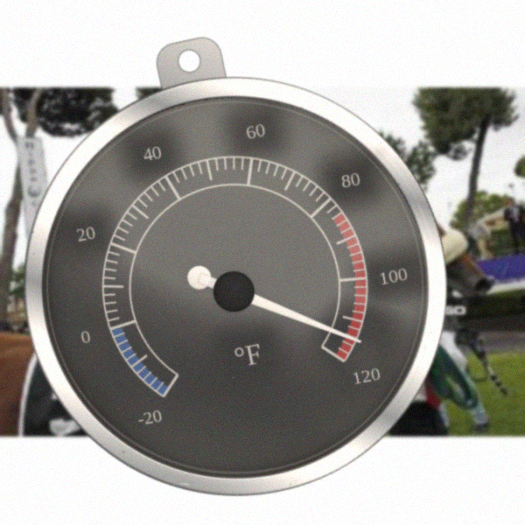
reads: **114** °F
